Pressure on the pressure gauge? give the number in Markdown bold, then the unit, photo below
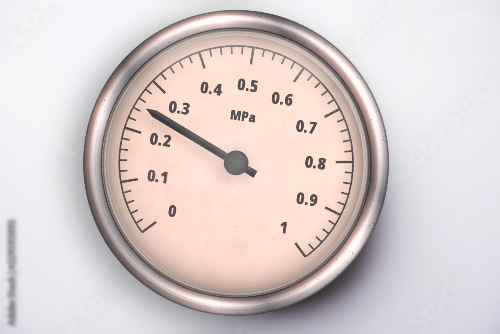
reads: **0.25** MPa
